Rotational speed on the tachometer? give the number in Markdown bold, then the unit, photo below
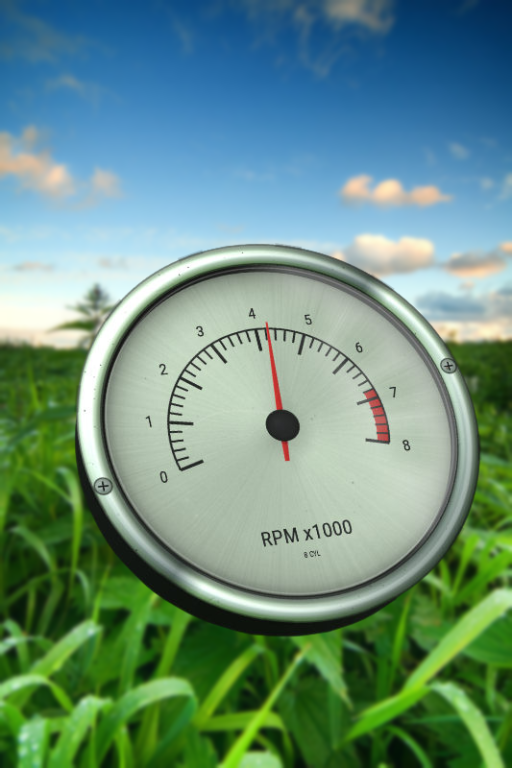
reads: **4200** rpm
